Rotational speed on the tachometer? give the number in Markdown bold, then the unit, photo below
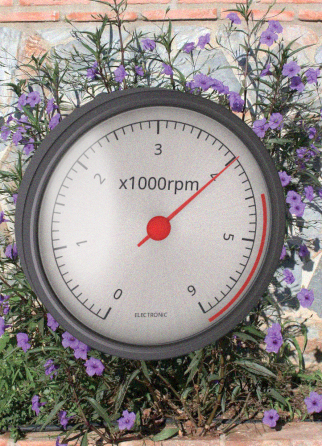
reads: **4000** rpm
